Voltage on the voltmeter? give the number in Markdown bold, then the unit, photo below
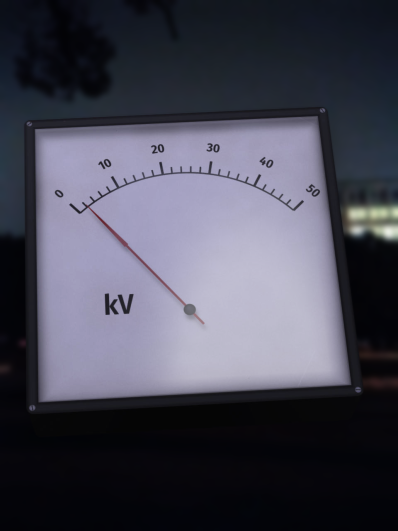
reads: **2** kV
